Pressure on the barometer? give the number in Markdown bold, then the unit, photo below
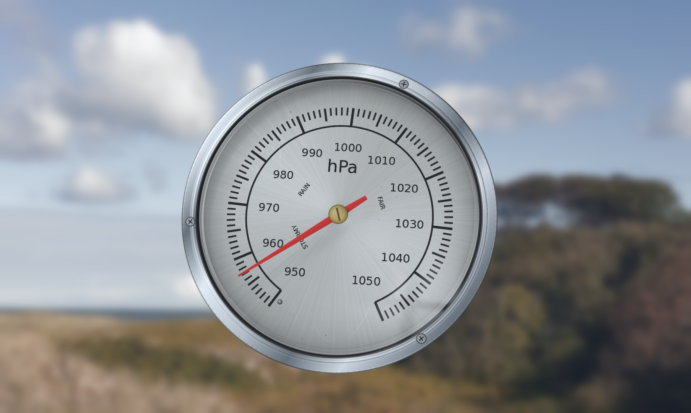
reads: **957** hPa
